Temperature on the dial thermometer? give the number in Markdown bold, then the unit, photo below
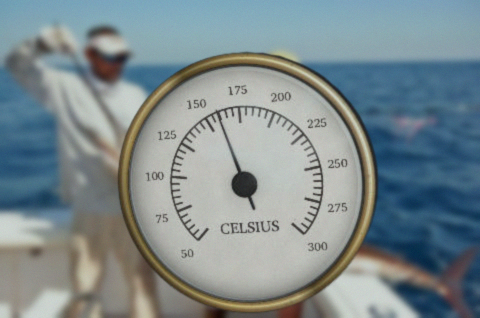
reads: **160** °C
